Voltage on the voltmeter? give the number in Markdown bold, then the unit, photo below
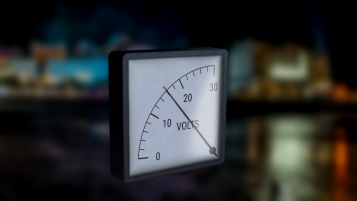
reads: **16** V
